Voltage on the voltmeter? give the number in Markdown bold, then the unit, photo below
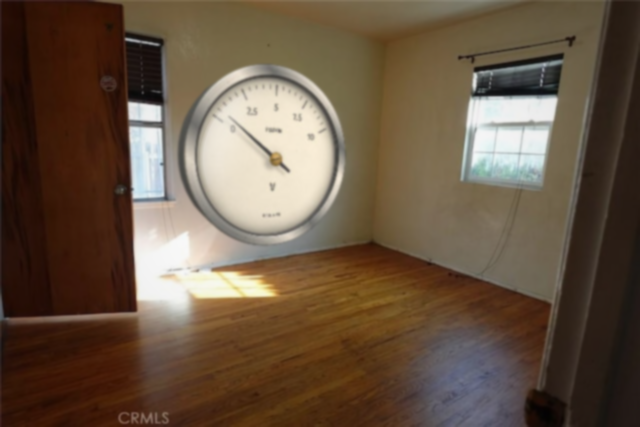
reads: **0.5** V
